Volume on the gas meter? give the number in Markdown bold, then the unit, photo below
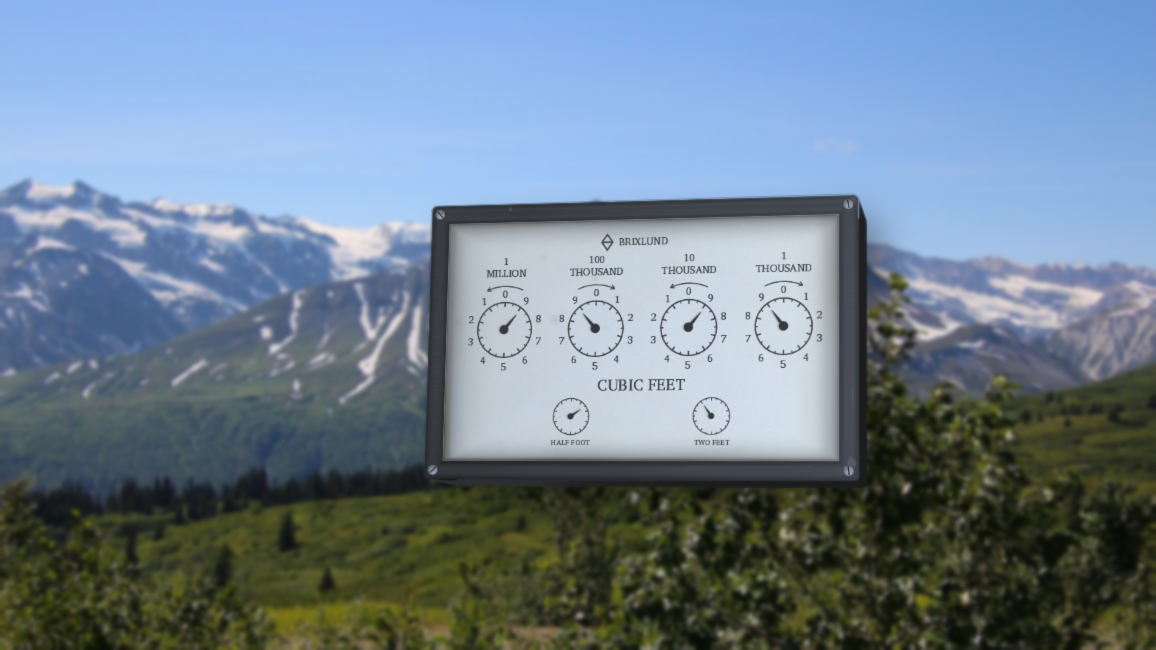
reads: **888900** ft³
